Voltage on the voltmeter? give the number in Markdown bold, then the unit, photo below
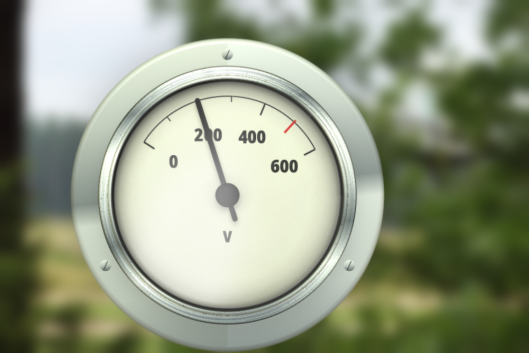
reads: **200** V
